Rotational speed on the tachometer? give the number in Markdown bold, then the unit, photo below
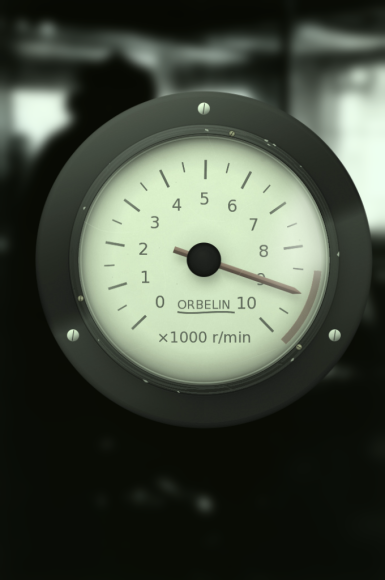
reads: **9000** rpm
